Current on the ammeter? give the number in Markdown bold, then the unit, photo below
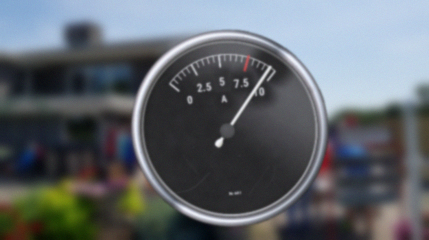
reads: **9.5** A
